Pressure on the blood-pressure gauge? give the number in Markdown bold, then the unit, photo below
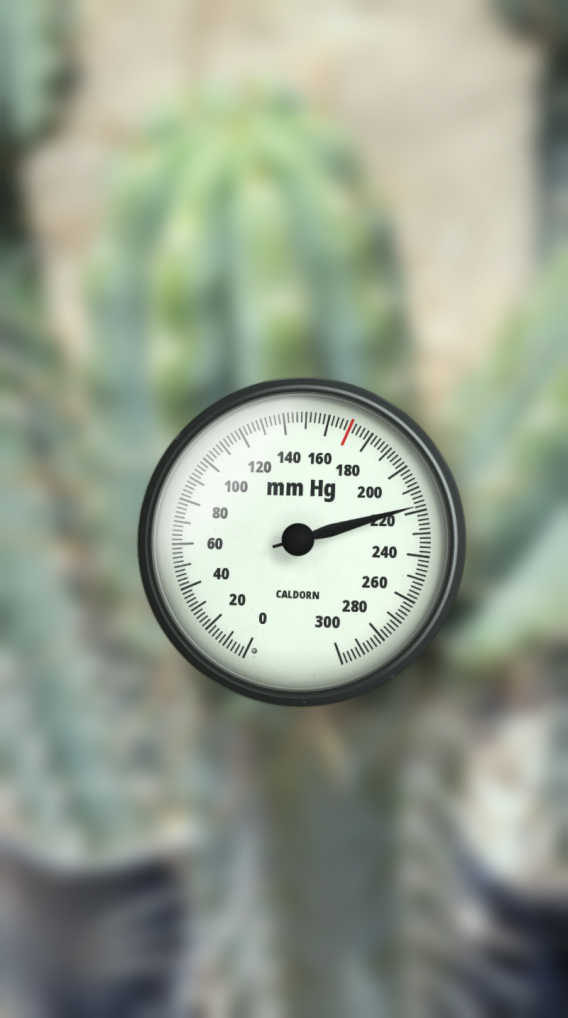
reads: **218** mmHg
